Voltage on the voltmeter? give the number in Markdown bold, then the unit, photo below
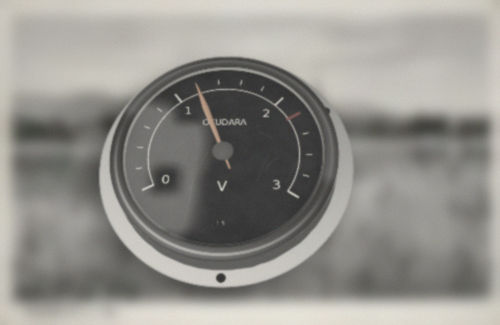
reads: **1.2** V
